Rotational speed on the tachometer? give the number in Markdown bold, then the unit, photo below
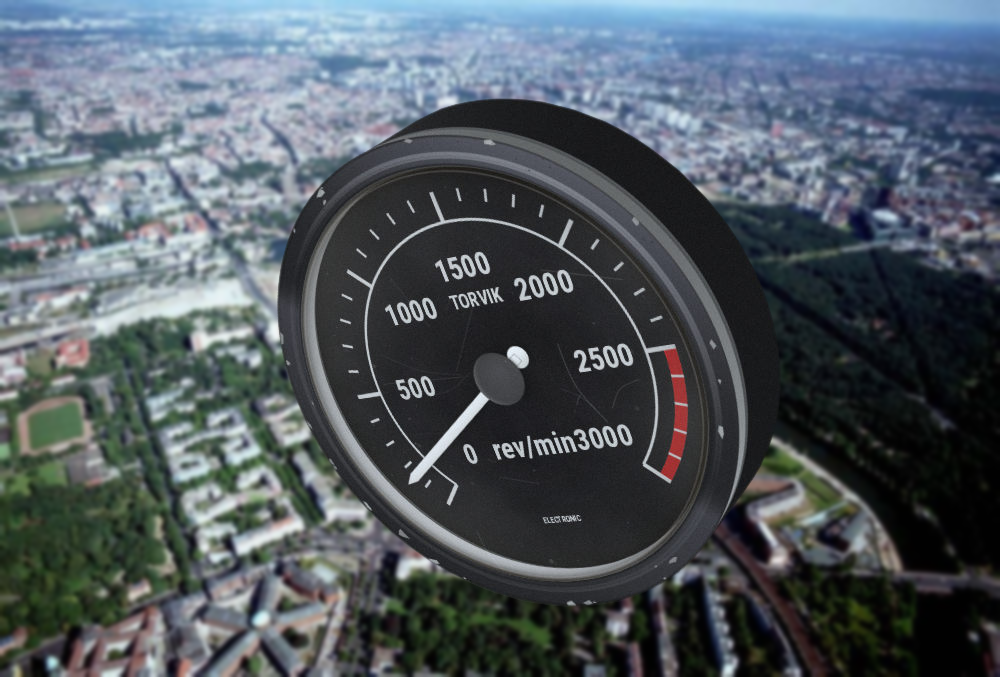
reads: **150** rpm
